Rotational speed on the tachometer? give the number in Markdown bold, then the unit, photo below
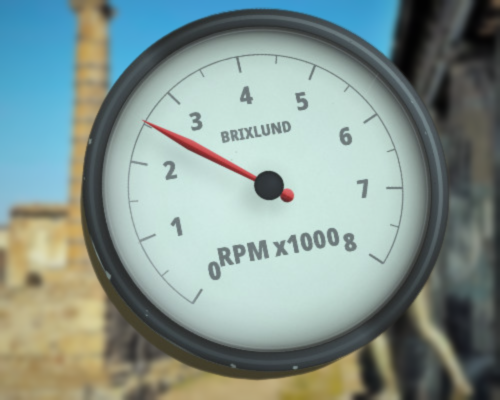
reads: **2500** rpm
